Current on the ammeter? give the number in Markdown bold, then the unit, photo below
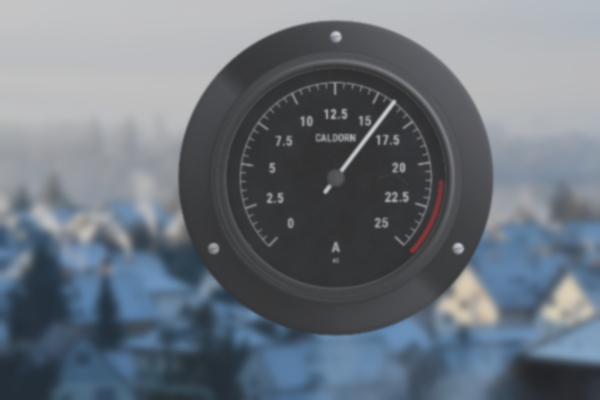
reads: **16** A
